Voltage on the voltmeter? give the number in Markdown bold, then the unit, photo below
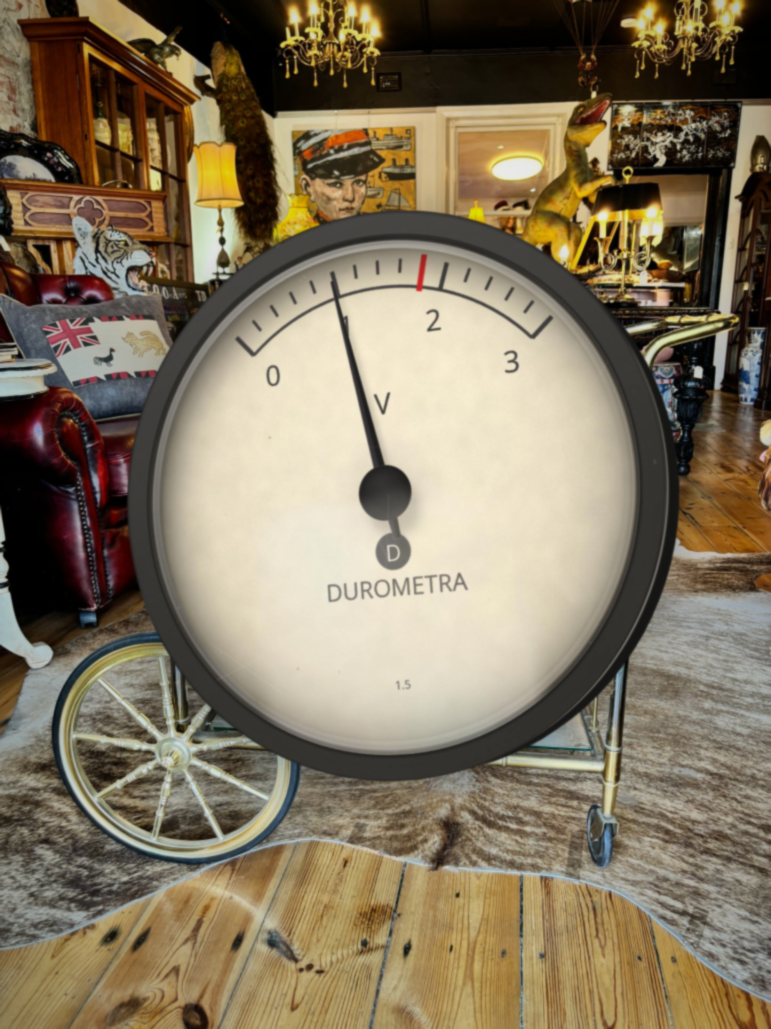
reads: **1** V
